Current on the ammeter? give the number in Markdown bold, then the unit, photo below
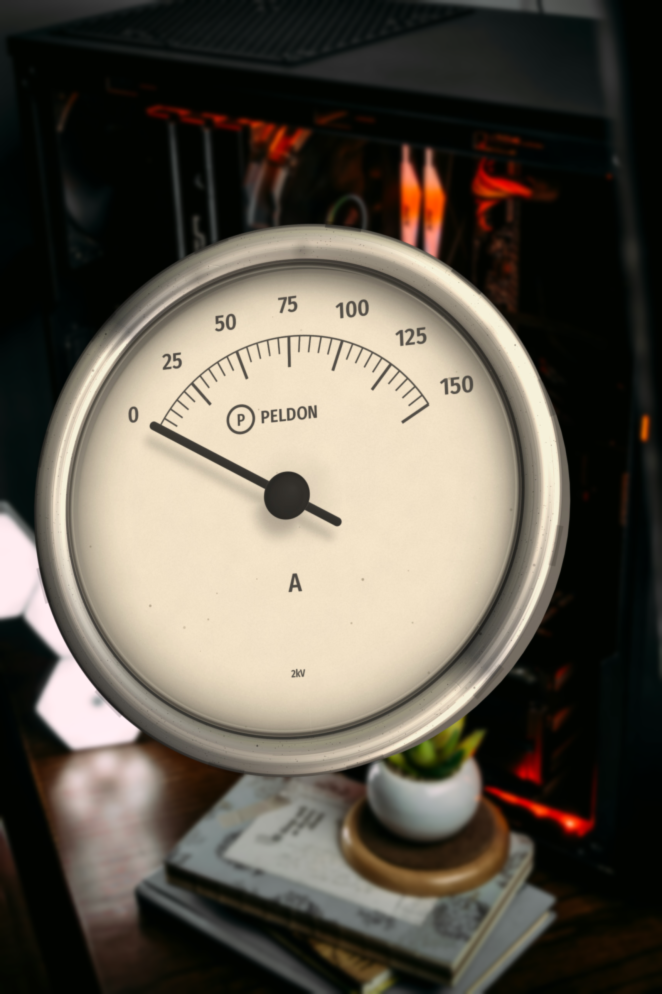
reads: **0** A
